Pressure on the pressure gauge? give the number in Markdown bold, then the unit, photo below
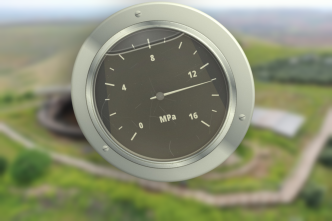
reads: **13** MPa
